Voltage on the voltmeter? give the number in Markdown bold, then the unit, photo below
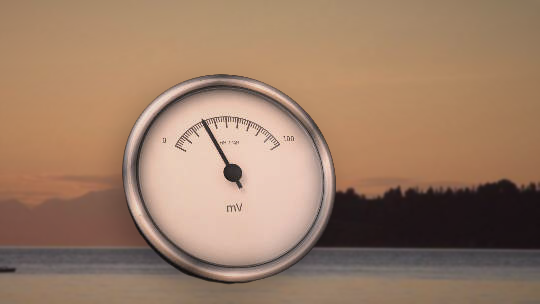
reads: **30** mV
